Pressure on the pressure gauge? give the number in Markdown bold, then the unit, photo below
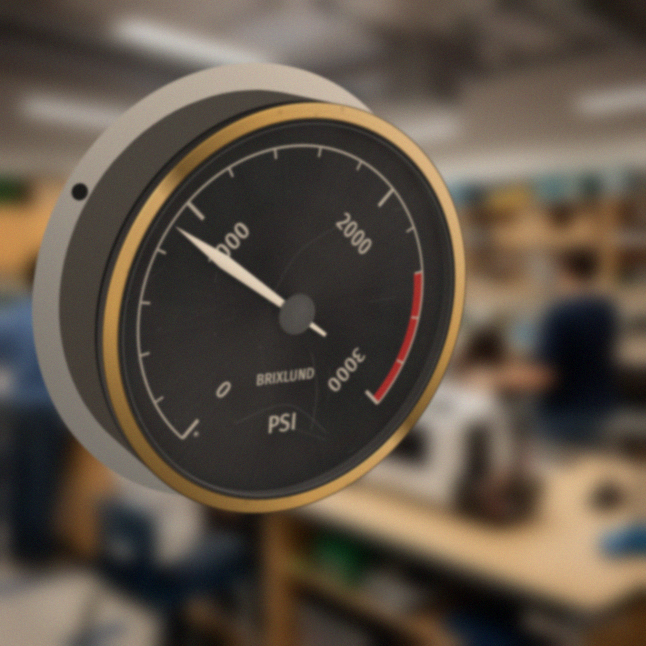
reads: **900** psi
